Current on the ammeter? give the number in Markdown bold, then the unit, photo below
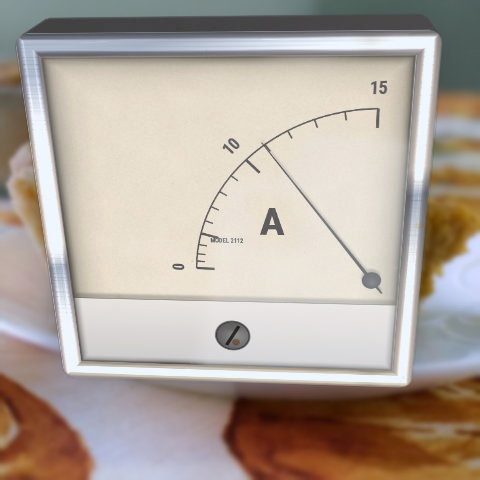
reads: **11** A
